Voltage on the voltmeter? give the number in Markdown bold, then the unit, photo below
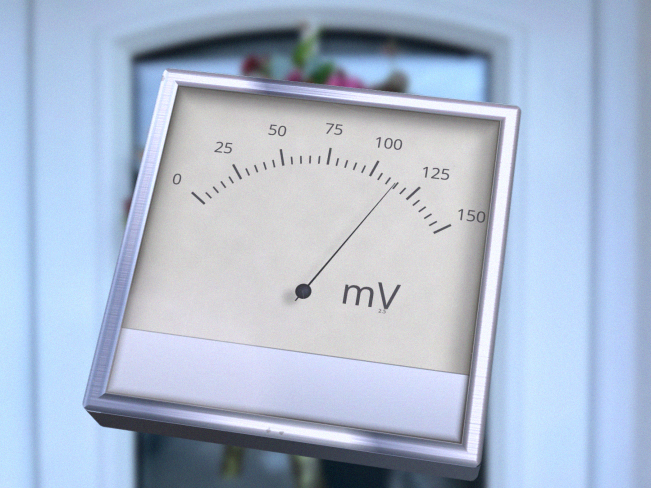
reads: **115** mV
